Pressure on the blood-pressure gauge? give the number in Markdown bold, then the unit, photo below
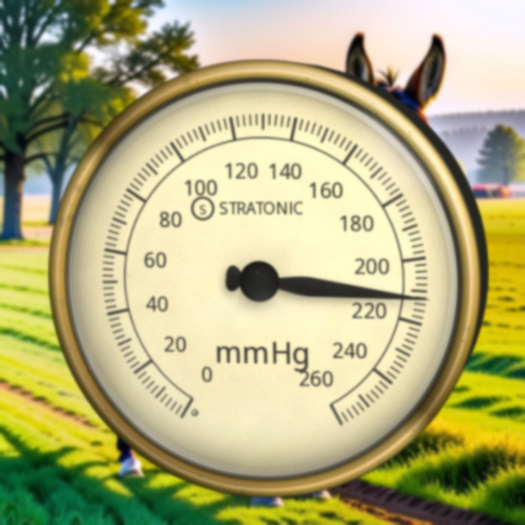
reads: **212** mmHg
